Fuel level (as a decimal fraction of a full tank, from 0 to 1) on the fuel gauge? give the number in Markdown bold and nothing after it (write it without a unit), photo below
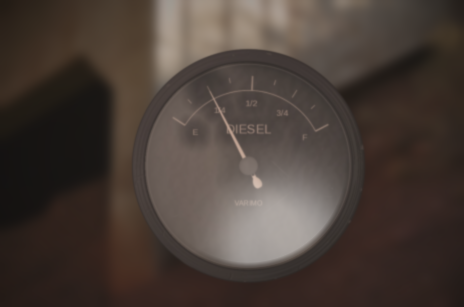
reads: **0.25**
